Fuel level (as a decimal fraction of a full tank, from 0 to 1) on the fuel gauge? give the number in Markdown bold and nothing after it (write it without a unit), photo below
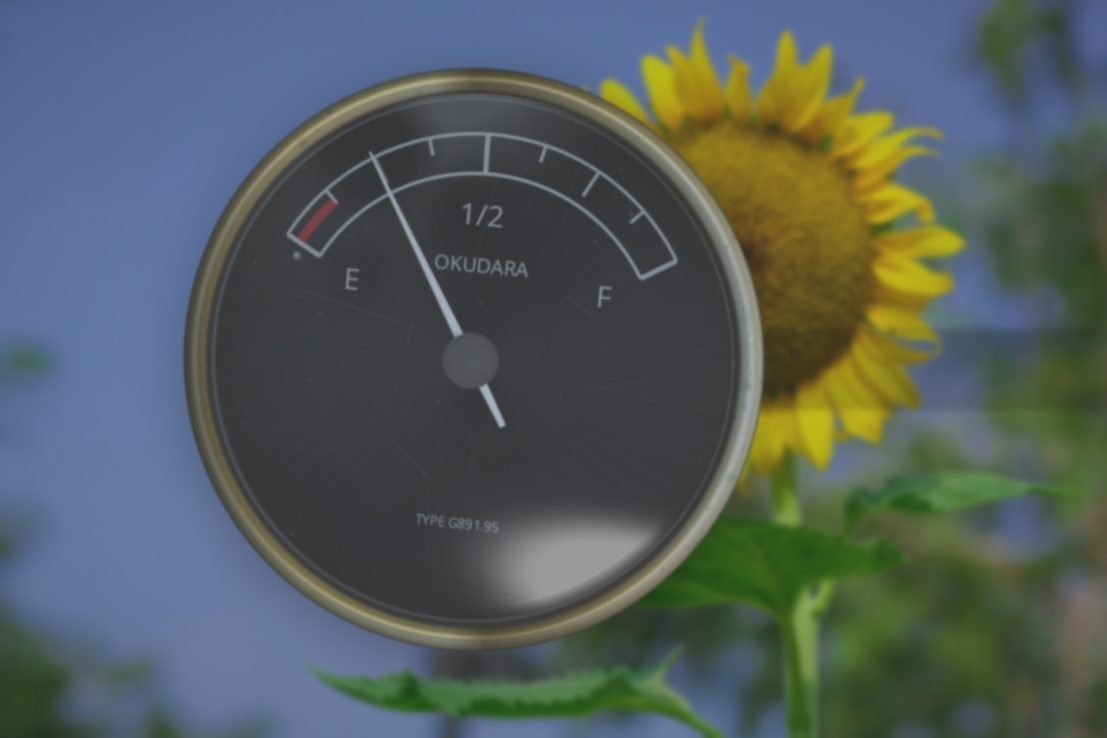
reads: **0.25**
